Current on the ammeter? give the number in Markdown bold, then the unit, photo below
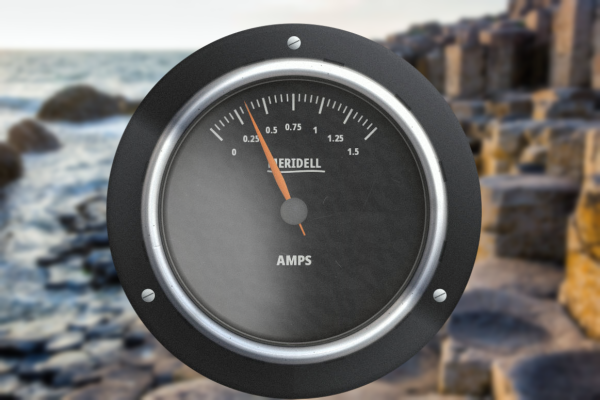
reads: **0.35** A
